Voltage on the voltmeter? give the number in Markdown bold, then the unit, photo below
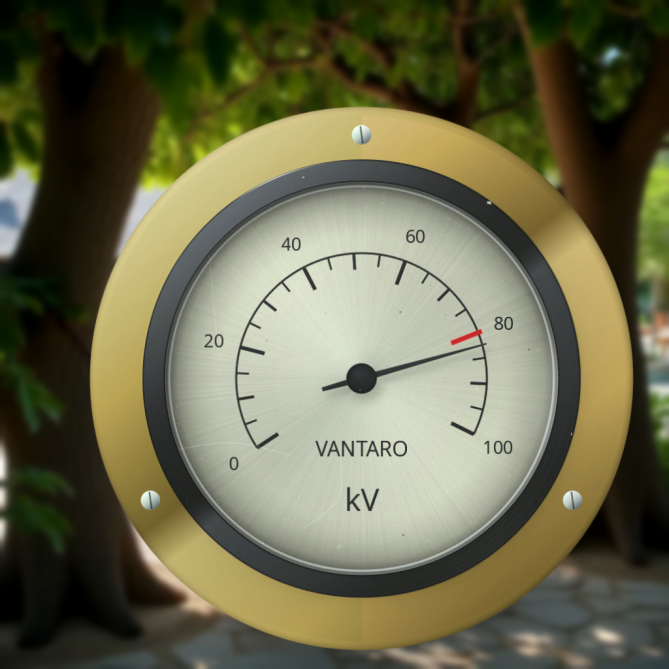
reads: **82.5** kV
